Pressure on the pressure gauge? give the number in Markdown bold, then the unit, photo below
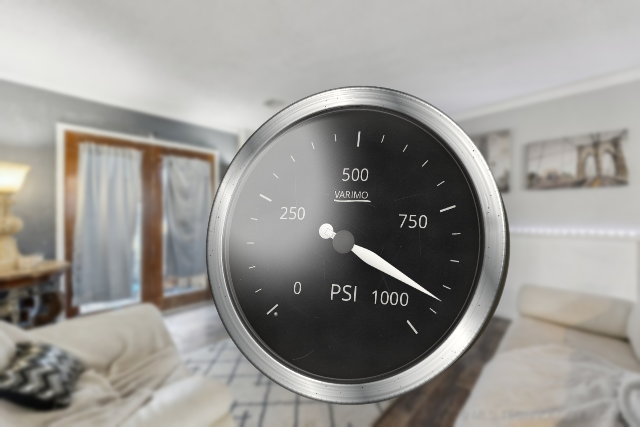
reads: **925** psi
